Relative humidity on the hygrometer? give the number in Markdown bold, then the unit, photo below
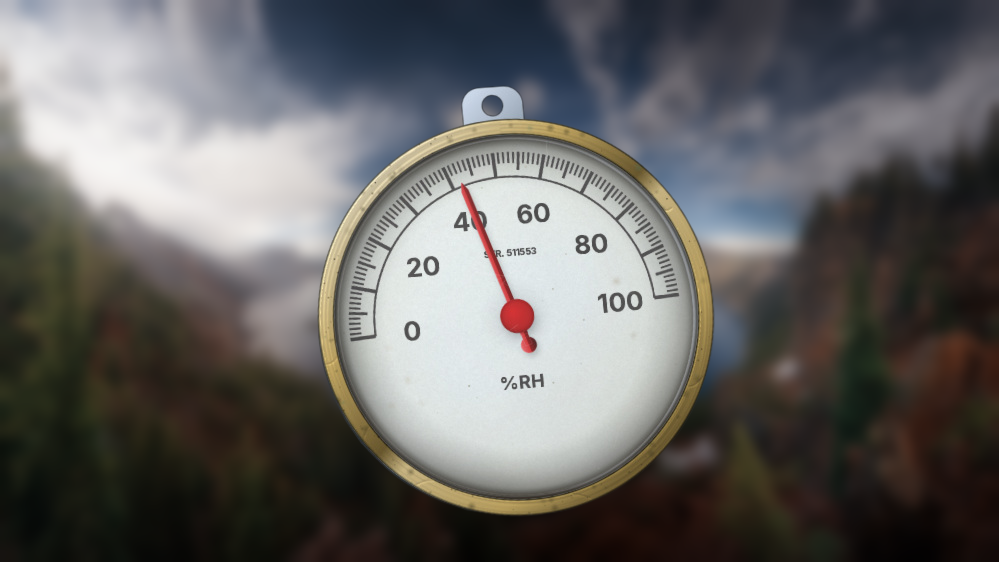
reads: **42** %
